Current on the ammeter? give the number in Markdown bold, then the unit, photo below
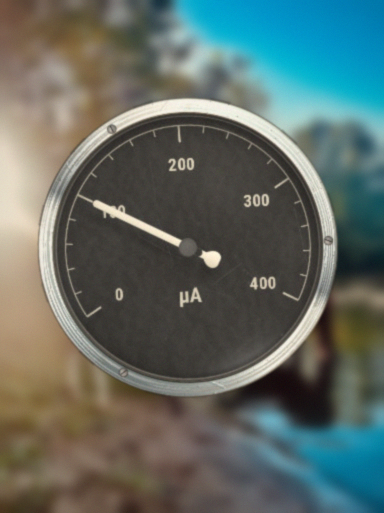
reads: **100** µA
